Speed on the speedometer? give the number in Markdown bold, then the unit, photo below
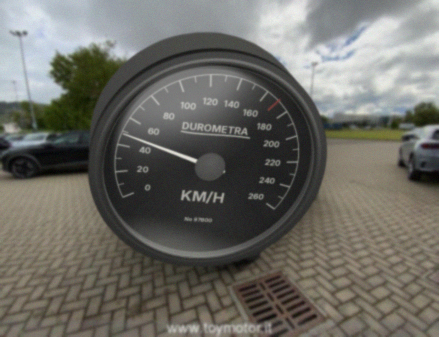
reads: **50** km/h
